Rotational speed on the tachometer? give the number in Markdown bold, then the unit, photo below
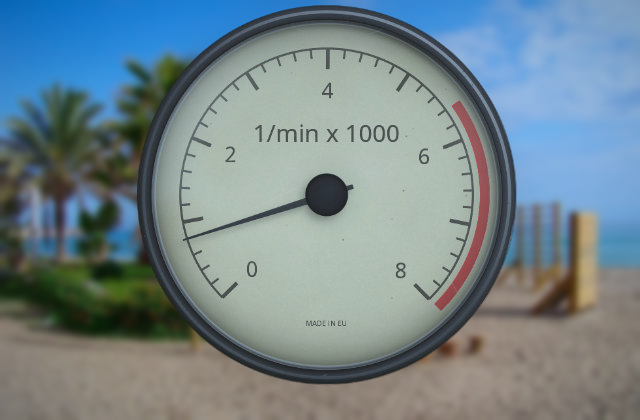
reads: **800** rpm
